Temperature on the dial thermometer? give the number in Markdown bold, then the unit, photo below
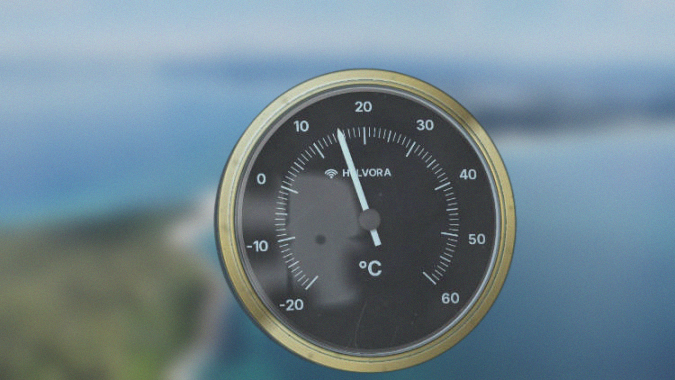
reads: **15** °C
